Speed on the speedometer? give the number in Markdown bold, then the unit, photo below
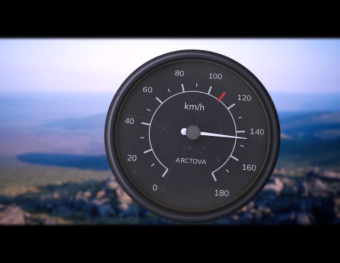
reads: **145** km/h
